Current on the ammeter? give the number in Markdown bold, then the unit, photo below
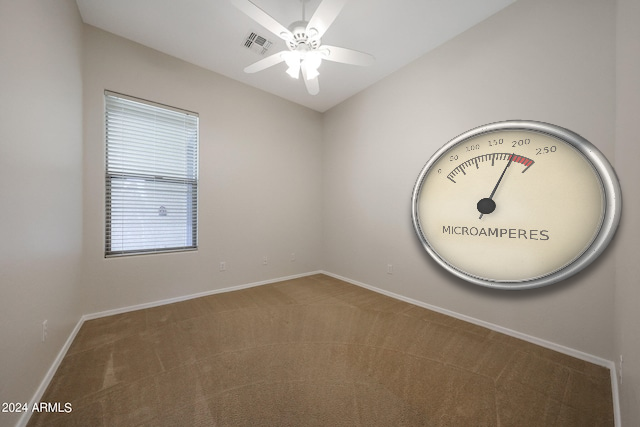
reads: **200** µA
